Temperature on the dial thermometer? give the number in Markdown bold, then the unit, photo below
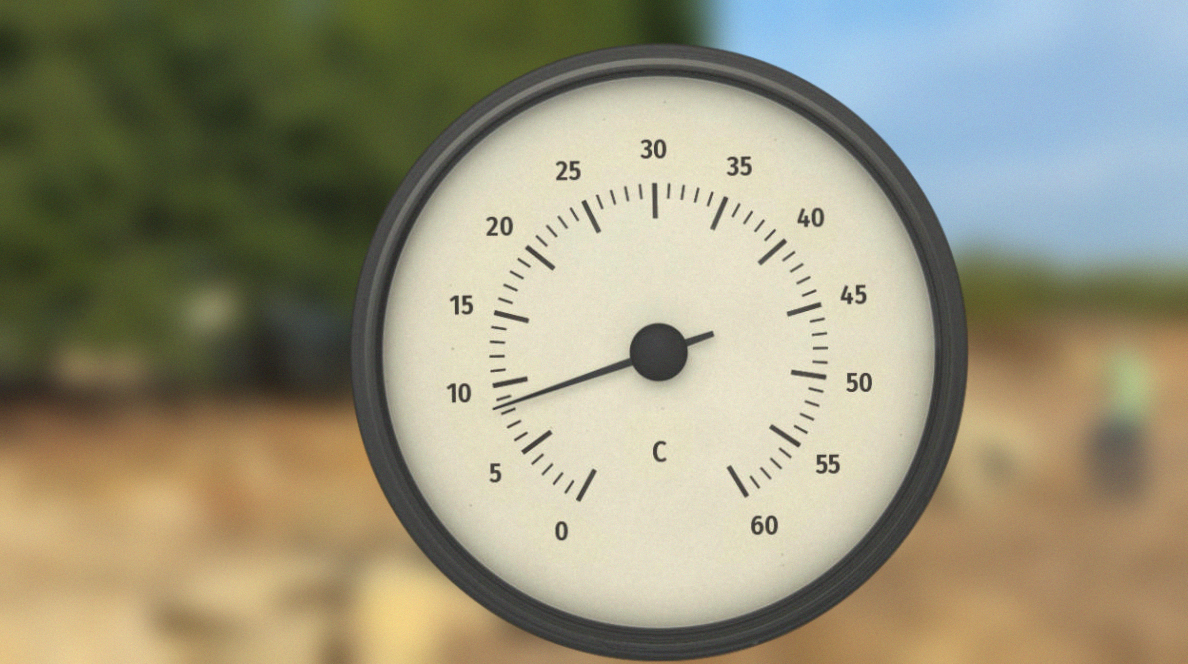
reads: **8.5** °C
